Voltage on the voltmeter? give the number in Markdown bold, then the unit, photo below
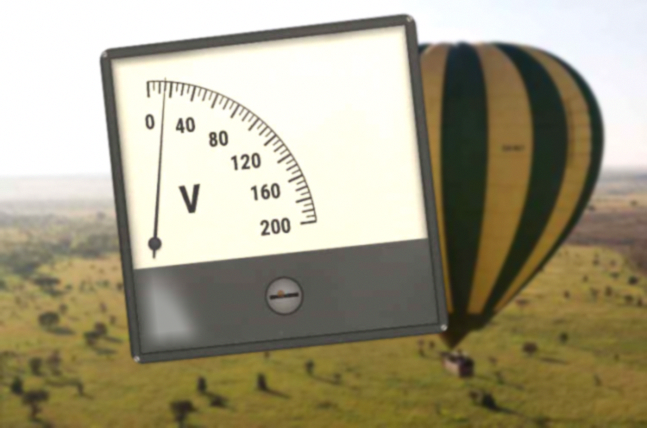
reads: **15** V
